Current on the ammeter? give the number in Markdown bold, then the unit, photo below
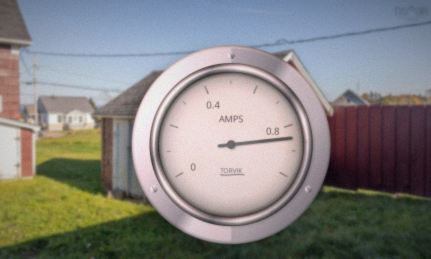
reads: **0.85** A
